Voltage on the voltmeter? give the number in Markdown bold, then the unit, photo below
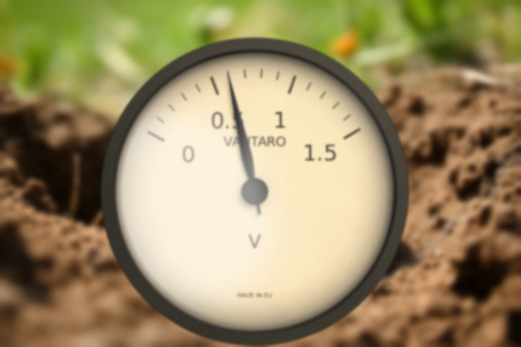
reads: **0.6** V
